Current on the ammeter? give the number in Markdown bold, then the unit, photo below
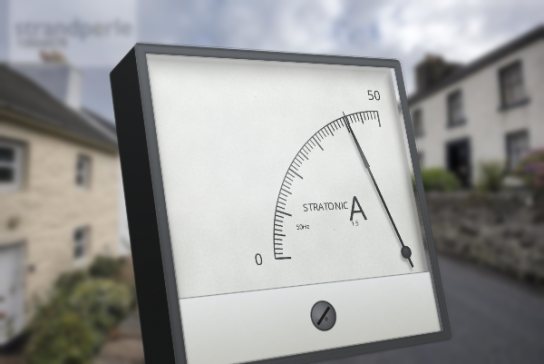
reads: **40** A
